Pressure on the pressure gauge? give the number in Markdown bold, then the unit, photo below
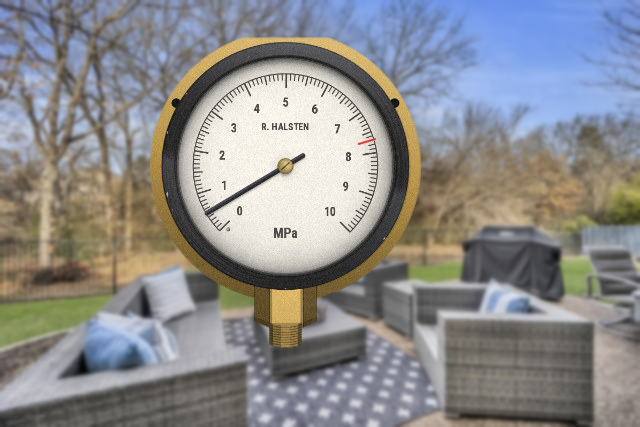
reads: **0.5** MPa
